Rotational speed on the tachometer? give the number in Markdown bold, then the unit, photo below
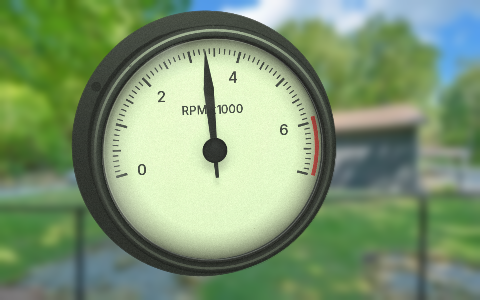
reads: **3300** rpm
